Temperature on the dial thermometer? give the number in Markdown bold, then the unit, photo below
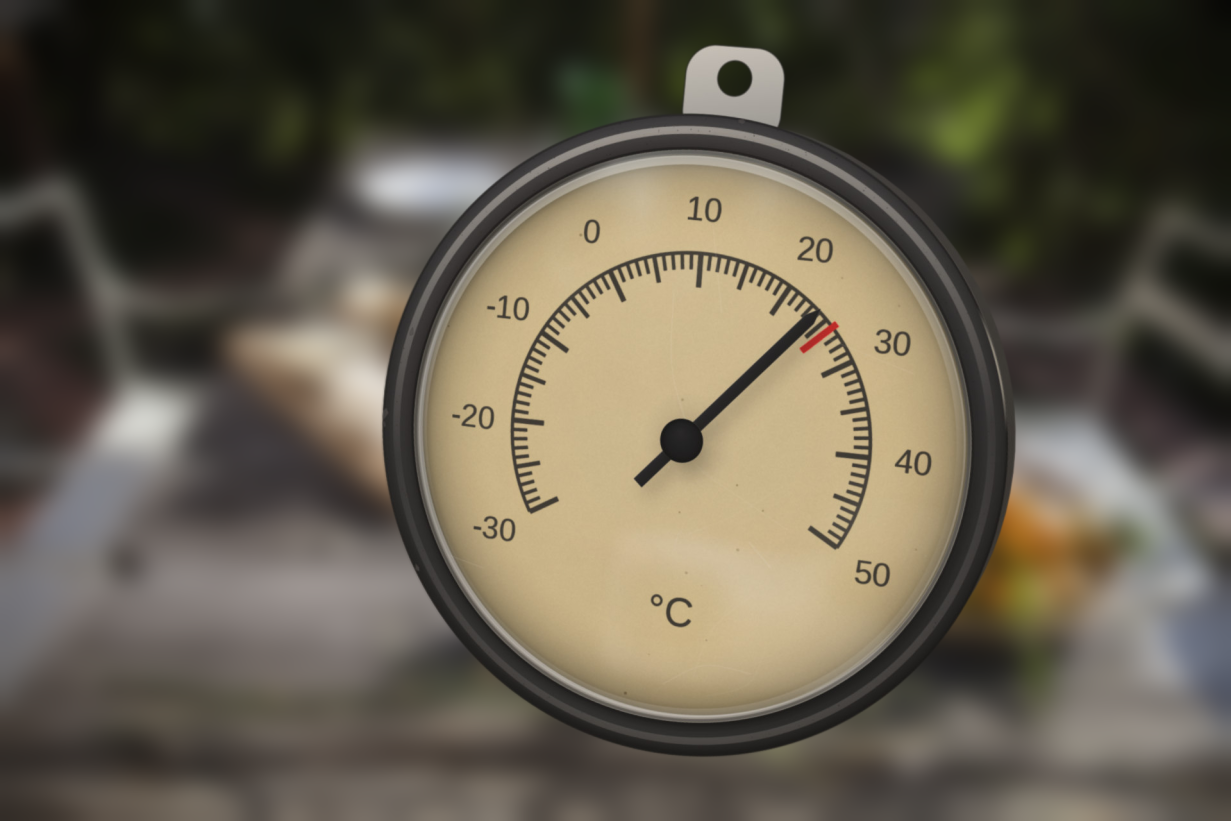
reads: **24** °C
